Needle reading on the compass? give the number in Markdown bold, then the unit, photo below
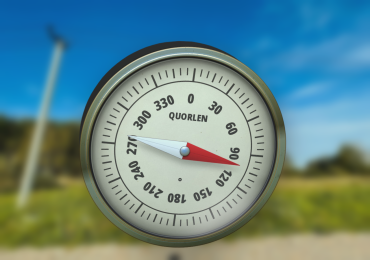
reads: **100** °
